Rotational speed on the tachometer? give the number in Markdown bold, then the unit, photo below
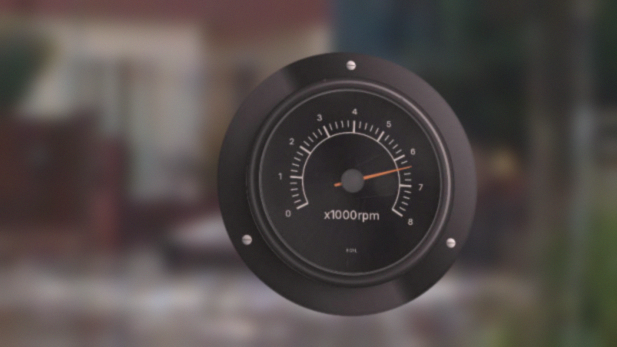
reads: **6400** rpm
